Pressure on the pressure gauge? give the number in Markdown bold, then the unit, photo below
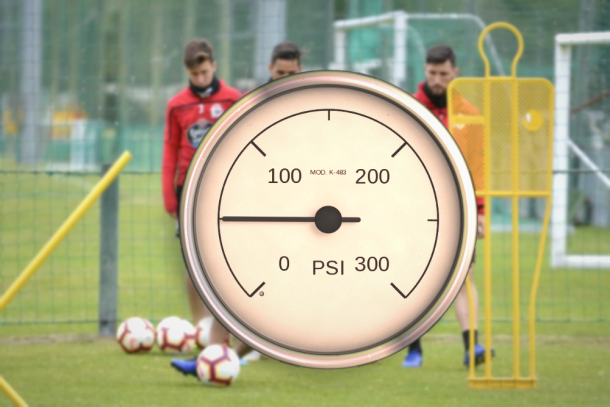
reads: **50** psi
